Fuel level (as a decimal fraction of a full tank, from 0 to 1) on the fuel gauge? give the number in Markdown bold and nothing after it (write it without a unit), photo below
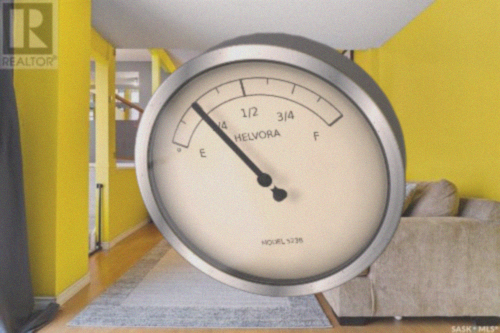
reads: **0.25**
